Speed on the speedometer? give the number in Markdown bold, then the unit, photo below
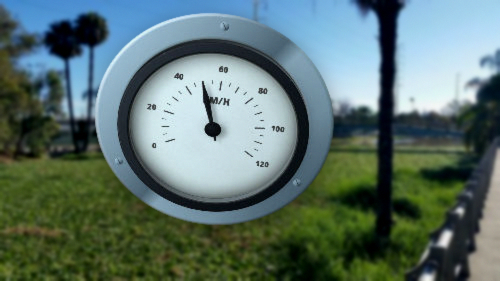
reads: **50** km/h
